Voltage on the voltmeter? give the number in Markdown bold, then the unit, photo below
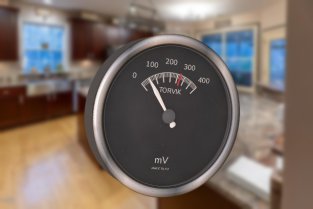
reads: **50** mV
